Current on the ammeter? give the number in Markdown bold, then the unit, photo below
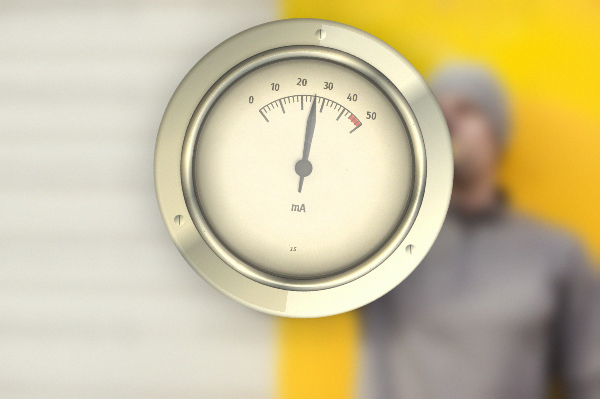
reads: **26** mA
